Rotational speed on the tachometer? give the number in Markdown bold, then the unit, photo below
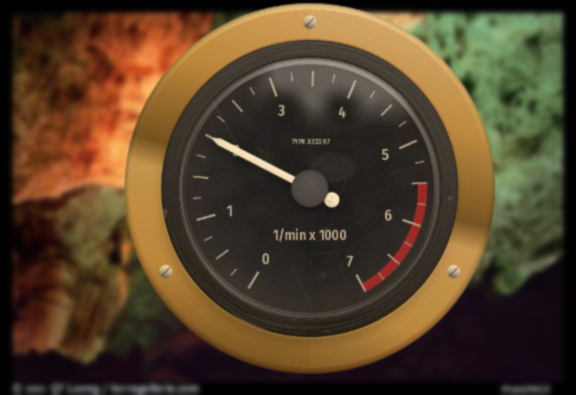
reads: **2000** rpm
